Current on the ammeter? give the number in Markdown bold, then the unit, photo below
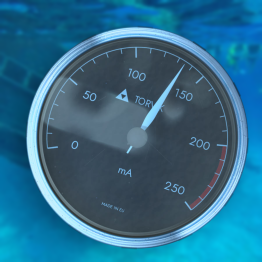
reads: **135** mA
